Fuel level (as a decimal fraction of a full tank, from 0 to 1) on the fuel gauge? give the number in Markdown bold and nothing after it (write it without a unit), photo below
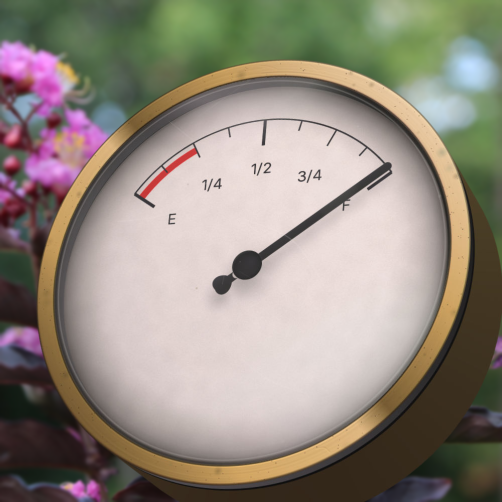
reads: **1**
